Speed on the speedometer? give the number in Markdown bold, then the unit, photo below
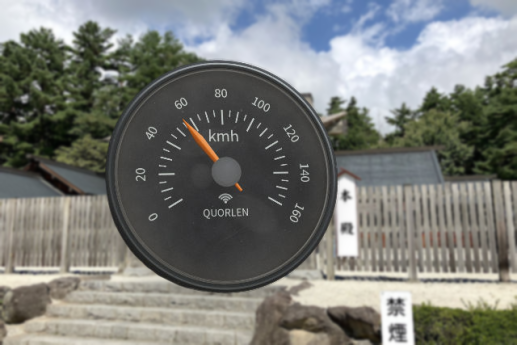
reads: **55** km/h
